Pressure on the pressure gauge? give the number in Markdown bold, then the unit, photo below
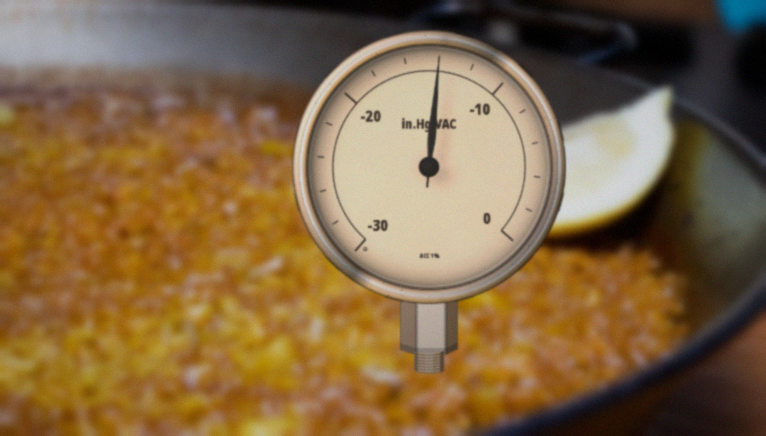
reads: **-14** inHg
